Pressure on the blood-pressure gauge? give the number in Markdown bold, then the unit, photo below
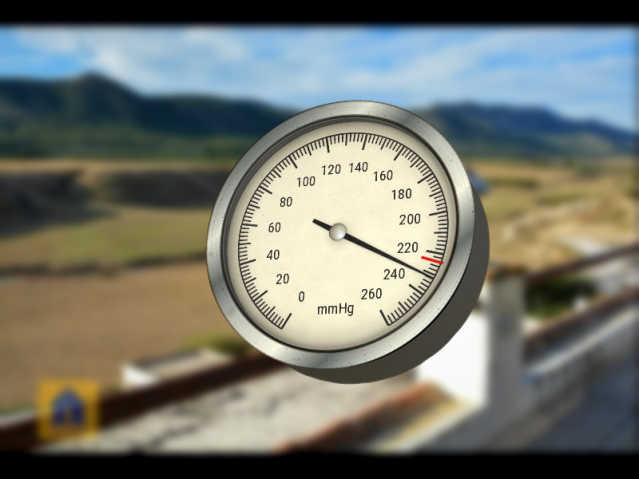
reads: **232** mmHg
